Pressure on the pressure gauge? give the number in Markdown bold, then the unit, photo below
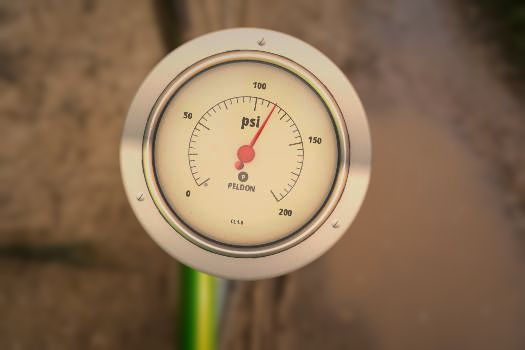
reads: **115** psi
